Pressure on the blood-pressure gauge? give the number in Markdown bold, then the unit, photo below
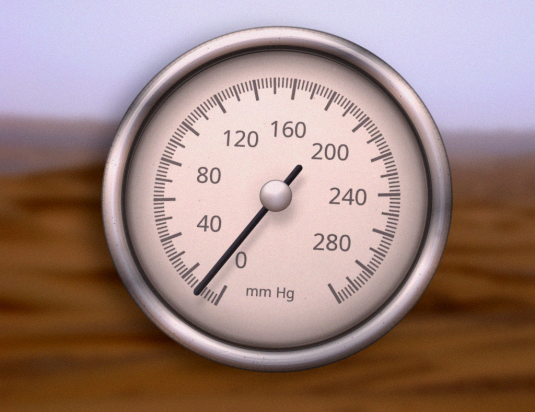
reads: **10** mmHg
